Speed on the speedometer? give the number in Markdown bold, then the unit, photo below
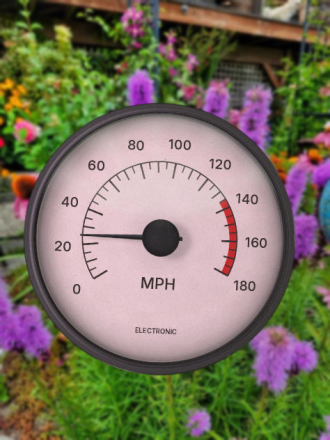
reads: **25** mph
